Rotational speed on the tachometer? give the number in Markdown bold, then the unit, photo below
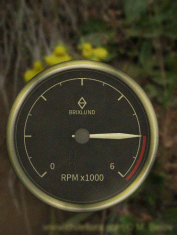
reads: **5000** rpm
